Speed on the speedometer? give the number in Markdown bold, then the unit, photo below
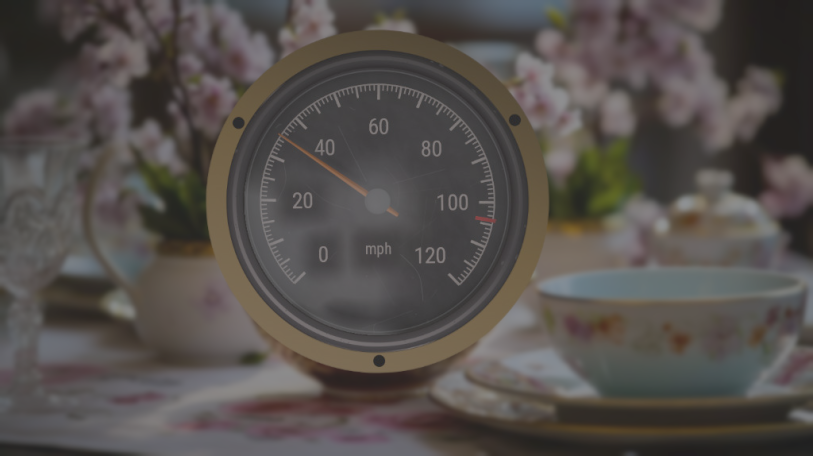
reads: **35** mph
